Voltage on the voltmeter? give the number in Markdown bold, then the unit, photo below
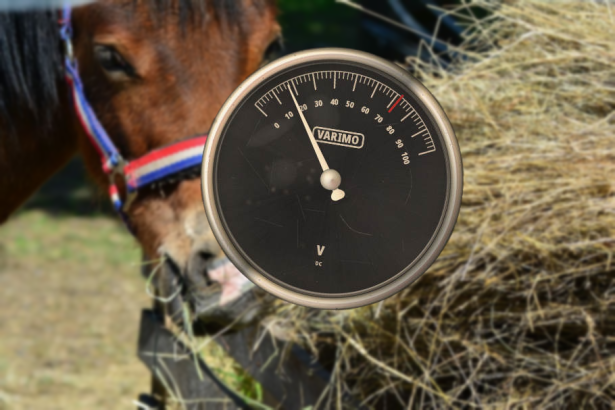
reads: **18** V
